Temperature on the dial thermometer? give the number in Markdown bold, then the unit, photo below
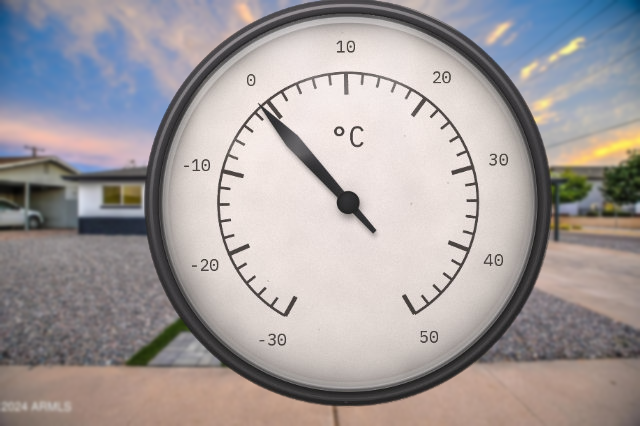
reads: **-1** °C
